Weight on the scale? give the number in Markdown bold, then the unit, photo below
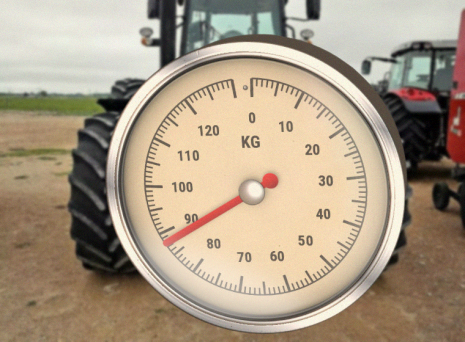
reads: **88** kg
